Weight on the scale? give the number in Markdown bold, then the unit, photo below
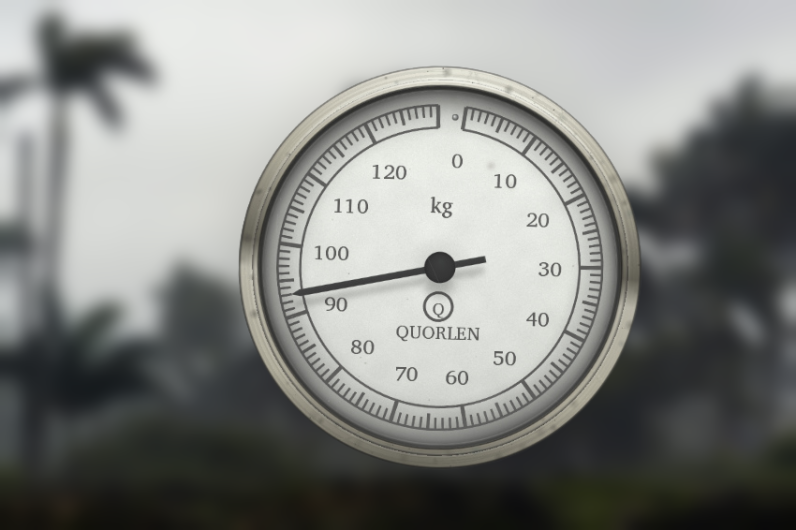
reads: **93** kg
